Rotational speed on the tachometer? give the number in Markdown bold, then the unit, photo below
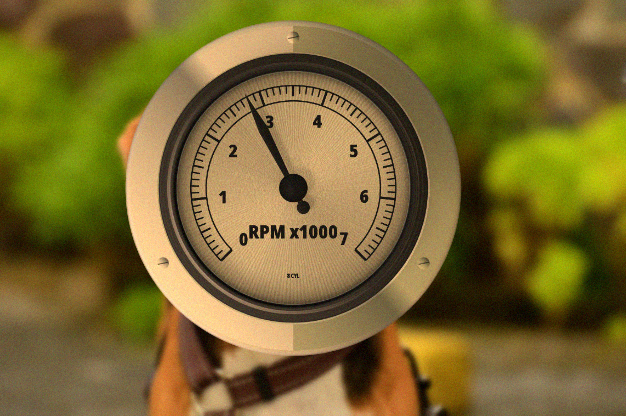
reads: **2800** rpm
